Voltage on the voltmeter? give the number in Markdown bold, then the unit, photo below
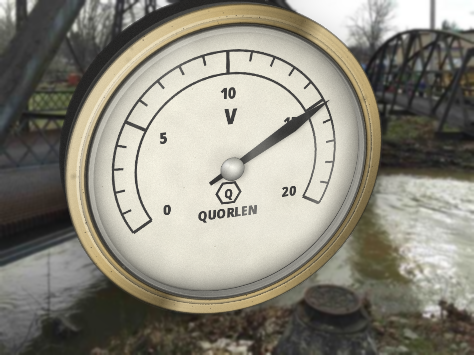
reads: **15** V
